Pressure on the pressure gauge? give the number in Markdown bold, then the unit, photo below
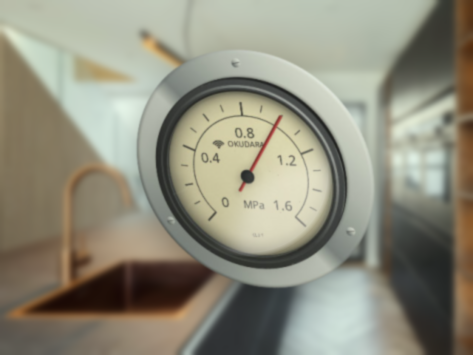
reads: **1** MPa
